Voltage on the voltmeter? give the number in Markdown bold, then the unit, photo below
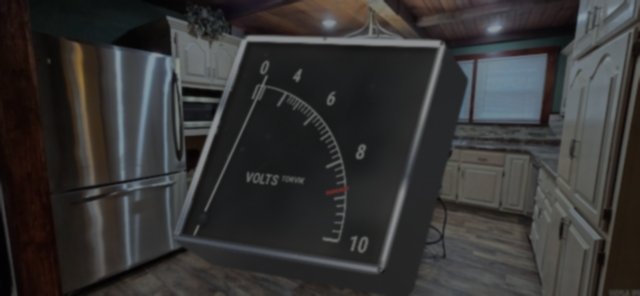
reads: **2** V
